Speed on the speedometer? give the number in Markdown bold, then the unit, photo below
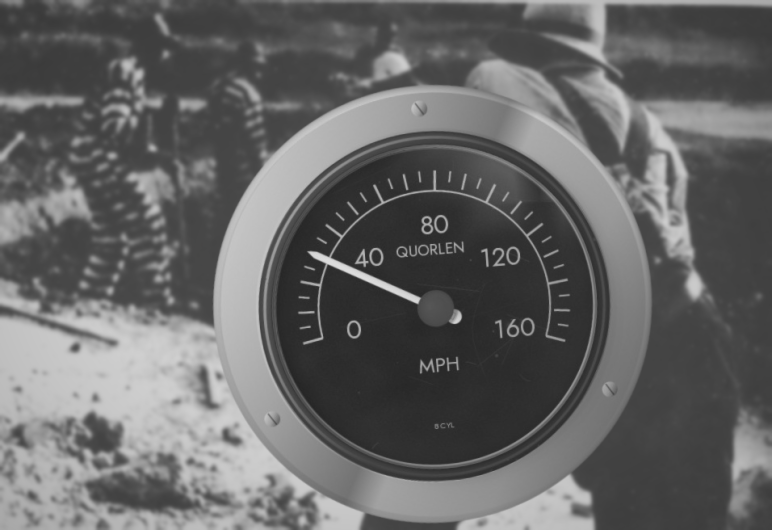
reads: **30** mph
